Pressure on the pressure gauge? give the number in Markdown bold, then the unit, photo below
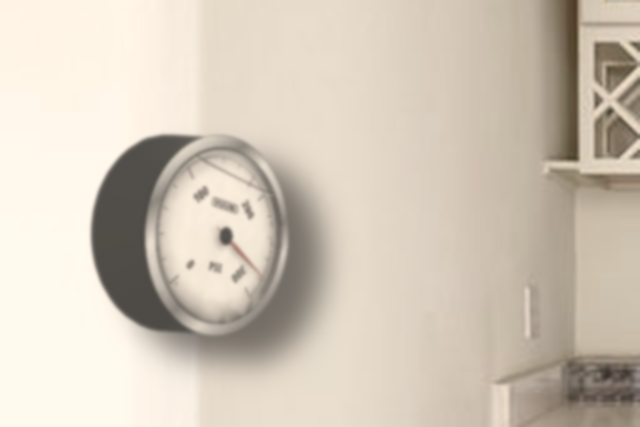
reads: **280** psi
